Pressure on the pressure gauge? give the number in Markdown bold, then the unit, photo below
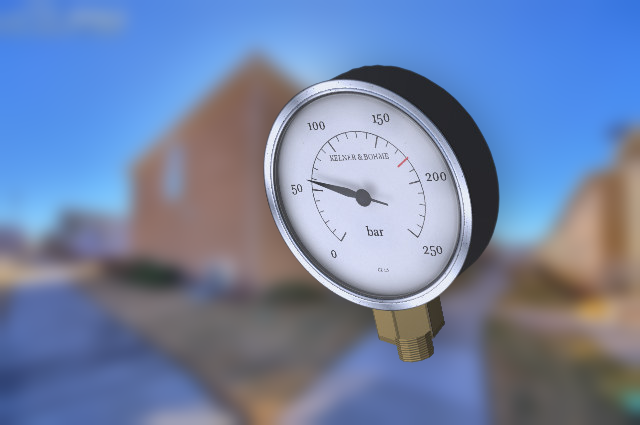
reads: **60** bar
